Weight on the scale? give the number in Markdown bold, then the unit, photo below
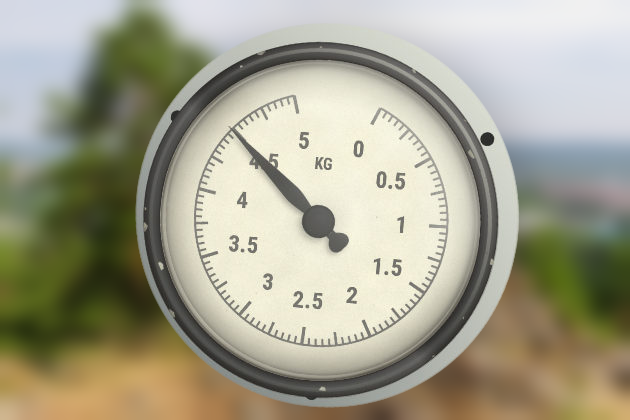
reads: **4.5** kg
